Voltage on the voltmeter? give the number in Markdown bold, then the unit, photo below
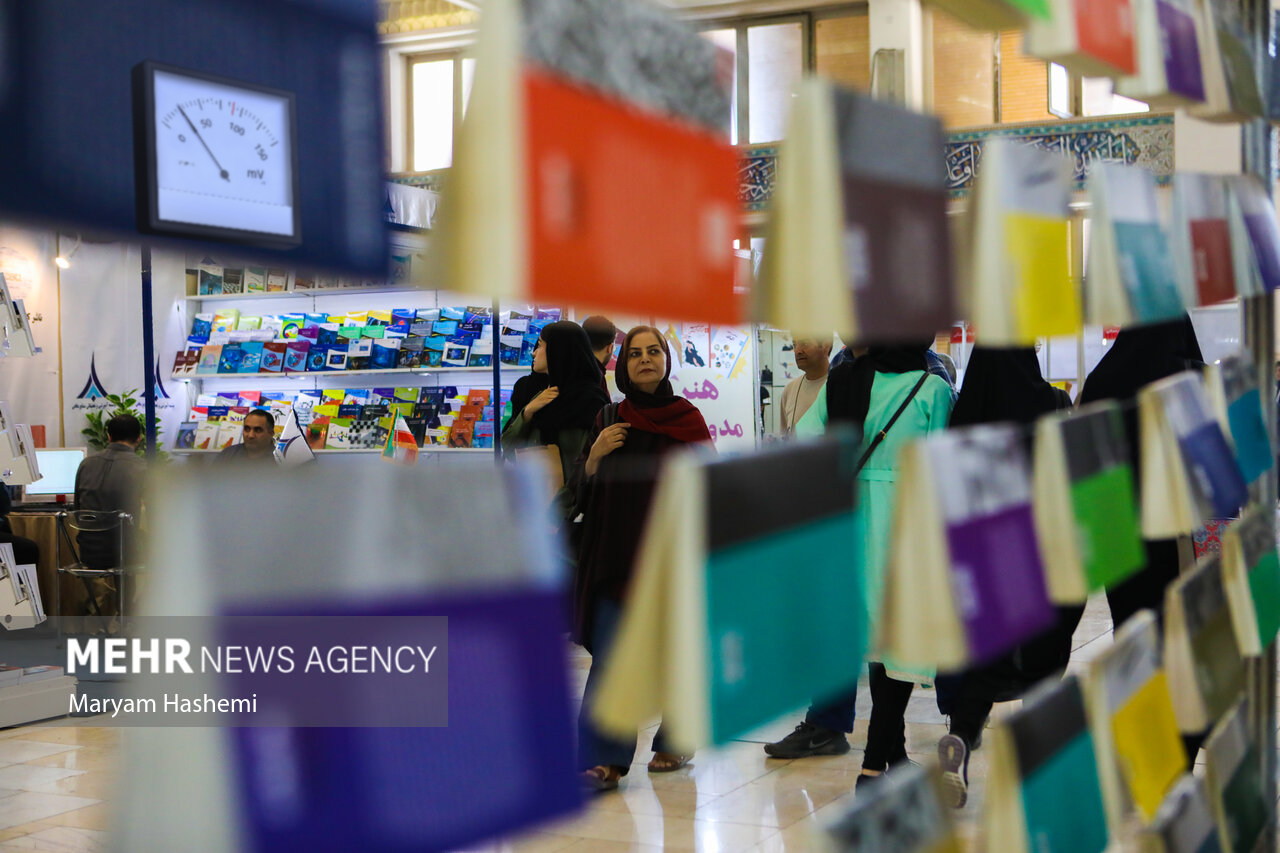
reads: **25** mV
